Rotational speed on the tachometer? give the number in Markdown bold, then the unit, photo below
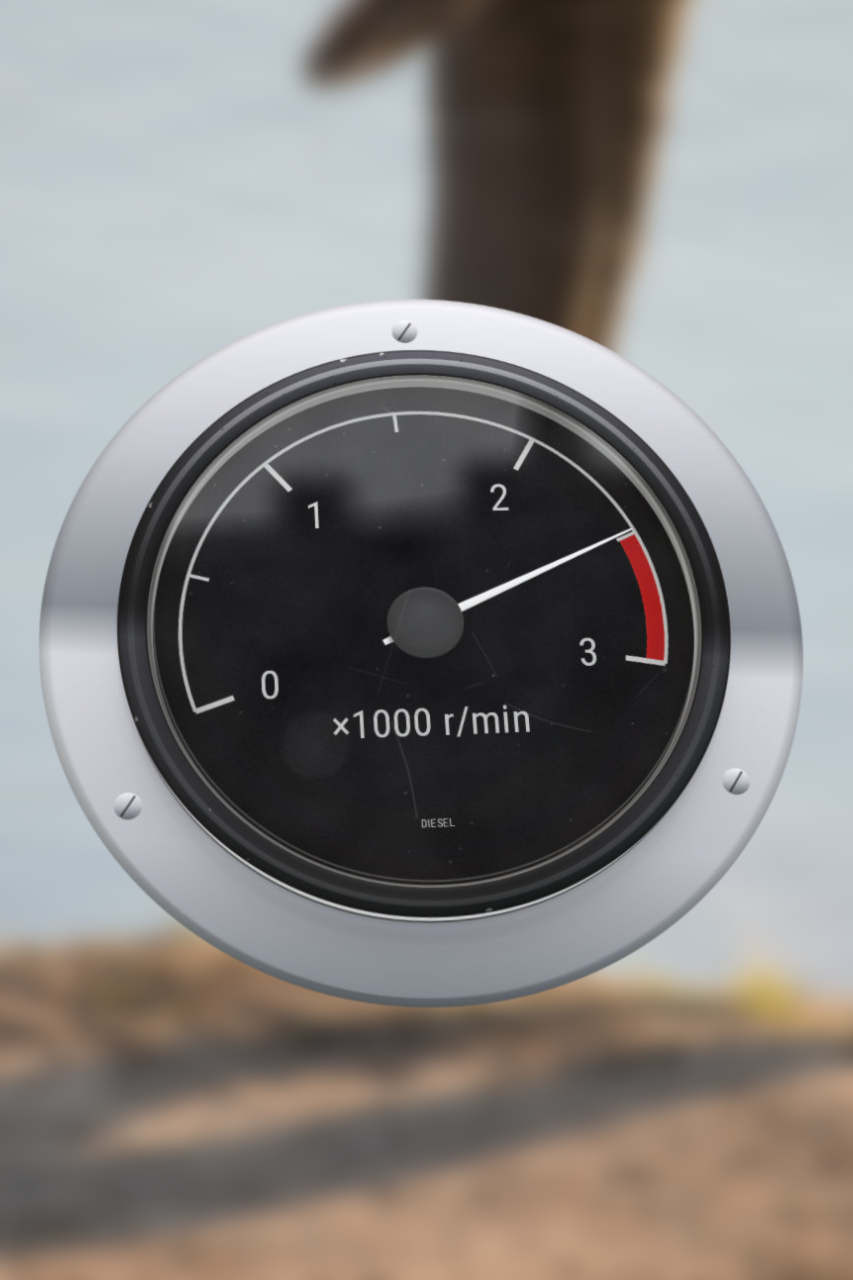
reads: **2500** rpm
